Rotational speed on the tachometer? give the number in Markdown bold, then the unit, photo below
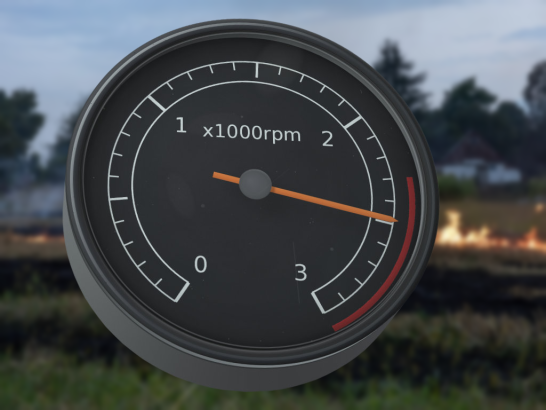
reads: **2500** rpm
